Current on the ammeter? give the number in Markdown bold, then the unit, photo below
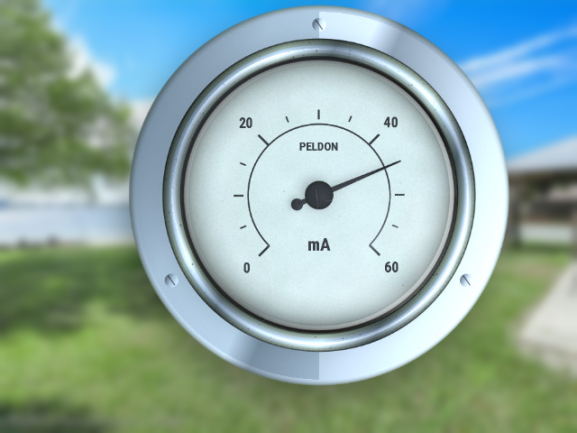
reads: **45** mA
